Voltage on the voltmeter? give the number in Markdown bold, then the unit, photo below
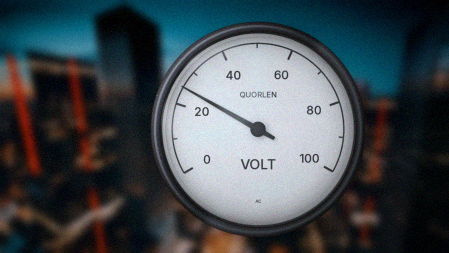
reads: **25** V
